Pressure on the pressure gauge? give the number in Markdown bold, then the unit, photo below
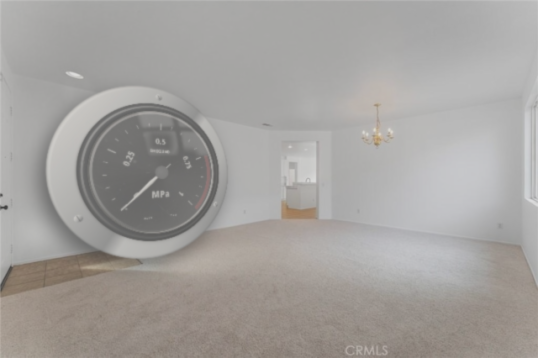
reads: **0** MPa
